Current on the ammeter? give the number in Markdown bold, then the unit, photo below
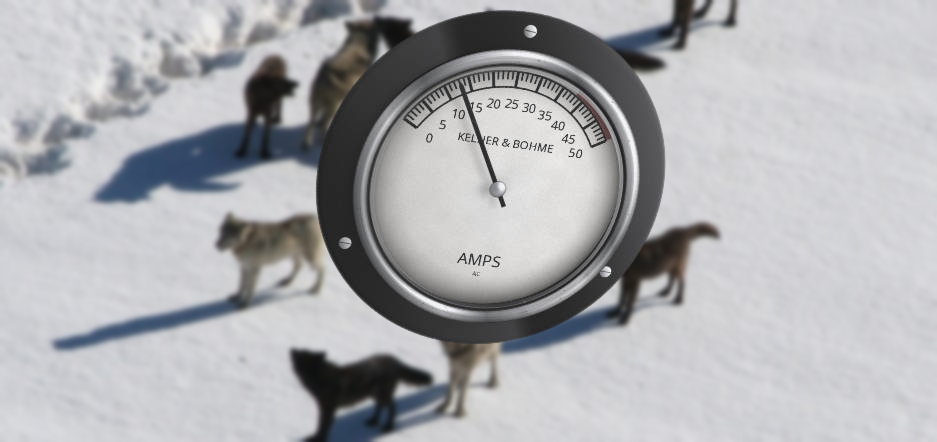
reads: **13** A
